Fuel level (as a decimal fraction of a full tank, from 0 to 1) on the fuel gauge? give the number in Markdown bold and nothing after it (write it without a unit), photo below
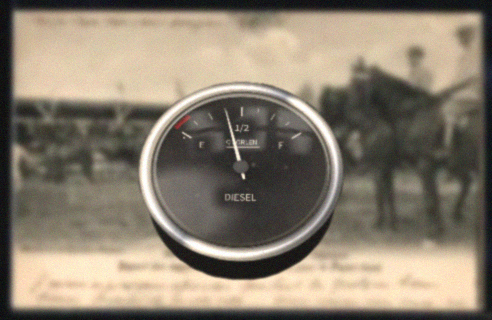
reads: **0.375**
